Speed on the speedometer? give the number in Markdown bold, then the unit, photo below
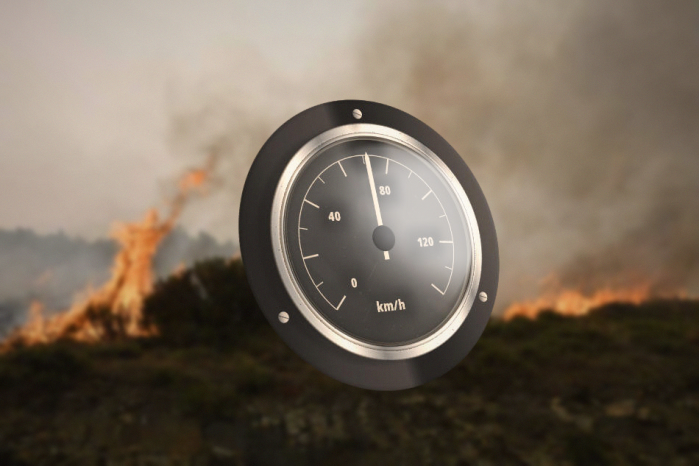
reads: **70** km/h
